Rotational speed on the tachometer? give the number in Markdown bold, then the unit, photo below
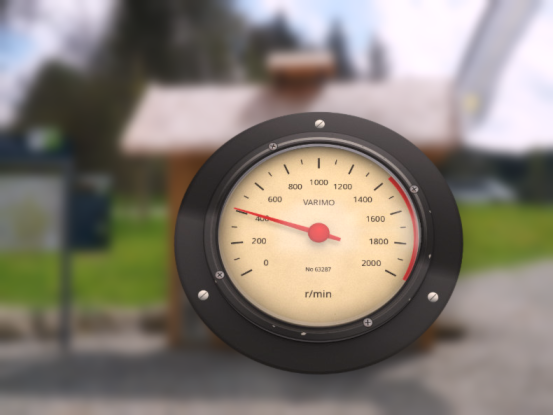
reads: **400** rpm
